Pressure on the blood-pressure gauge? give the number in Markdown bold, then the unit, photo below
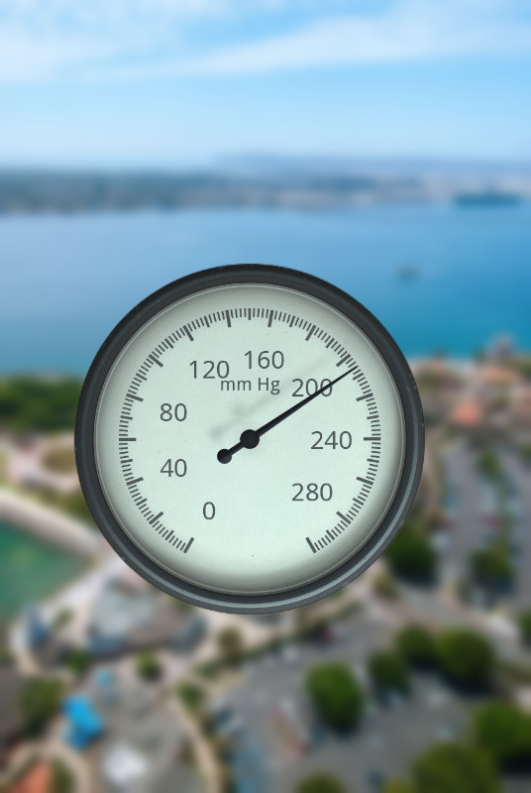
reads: **206** mmHg
